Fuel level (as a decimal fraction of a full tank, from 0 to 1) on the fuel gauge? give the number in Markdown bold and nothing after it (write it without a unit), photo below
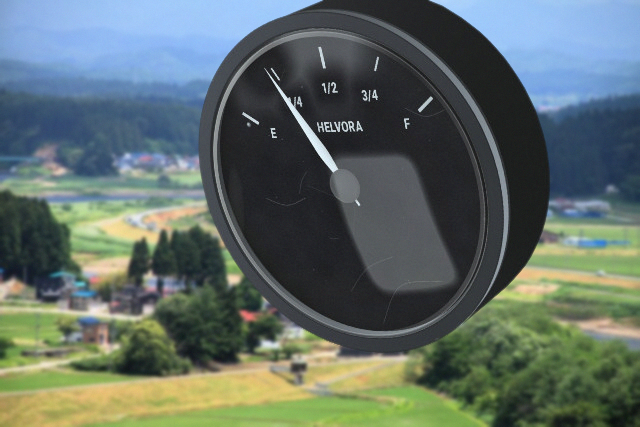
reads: **0.25**
